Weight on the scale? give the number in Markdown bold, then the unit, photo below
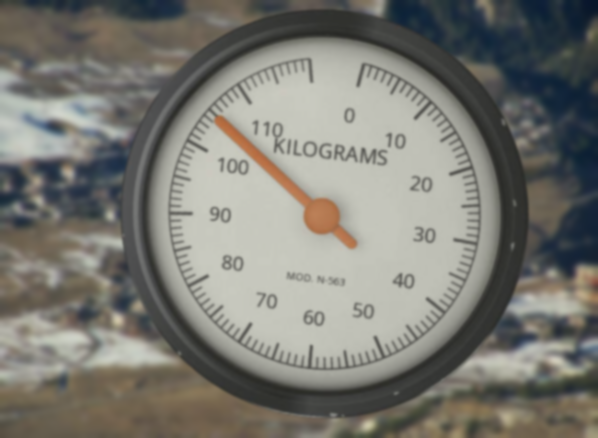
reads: **105** kg
